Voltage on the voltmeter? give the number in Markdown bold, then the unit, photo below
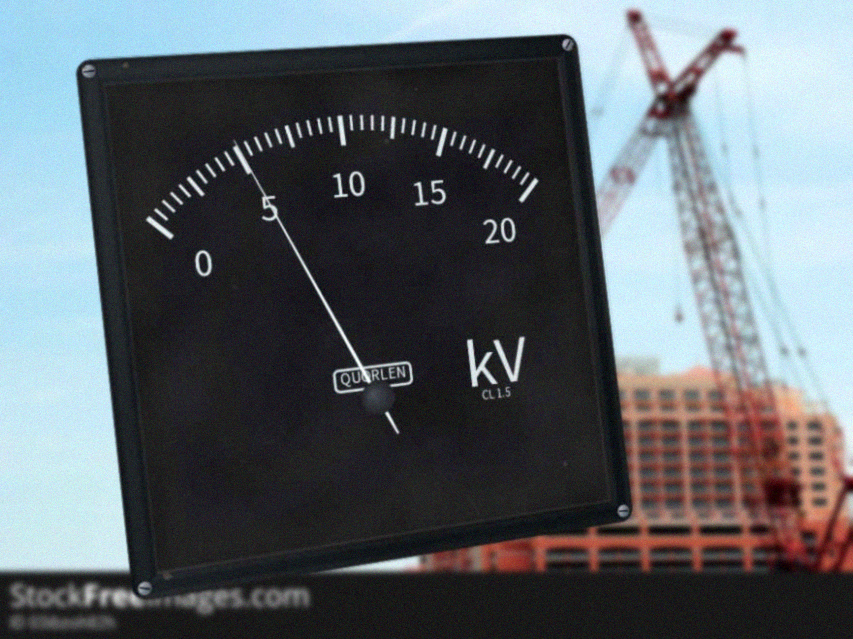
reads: **5** kV
